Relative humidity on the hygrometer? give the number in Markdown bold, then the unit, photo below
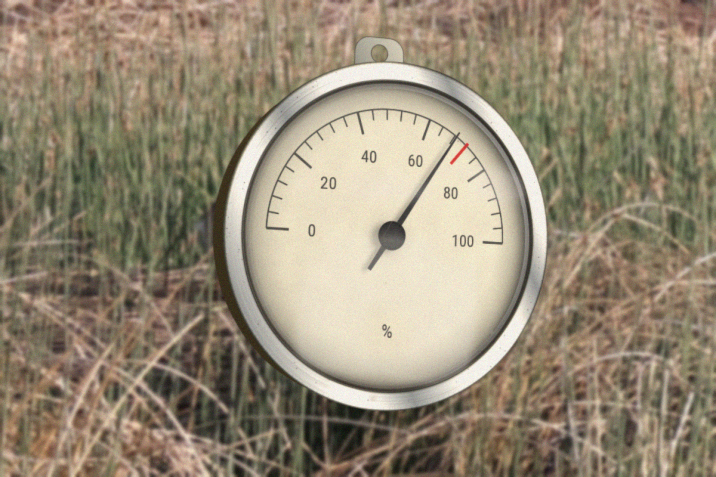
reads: **68** %
